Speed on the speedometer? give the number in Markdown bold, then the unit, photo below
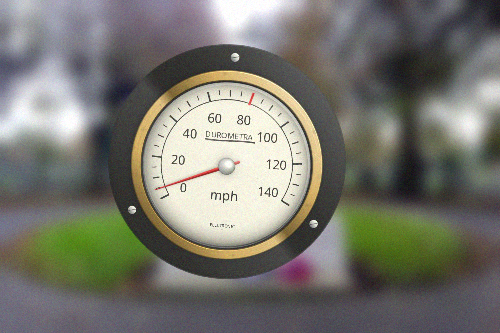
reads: **5** mph
